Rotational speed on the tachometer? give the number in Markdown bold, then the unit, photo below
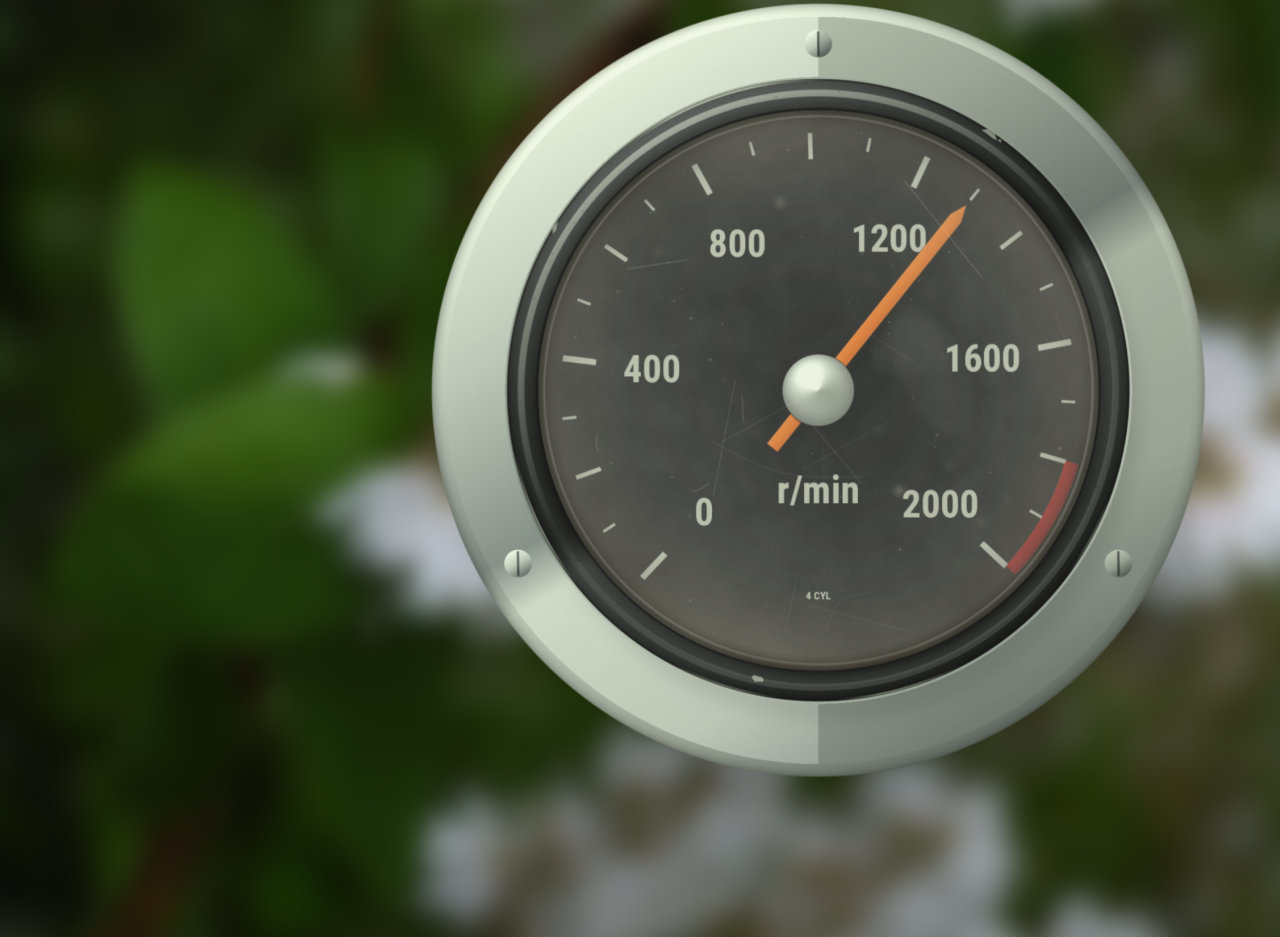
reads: **1300** rpm
